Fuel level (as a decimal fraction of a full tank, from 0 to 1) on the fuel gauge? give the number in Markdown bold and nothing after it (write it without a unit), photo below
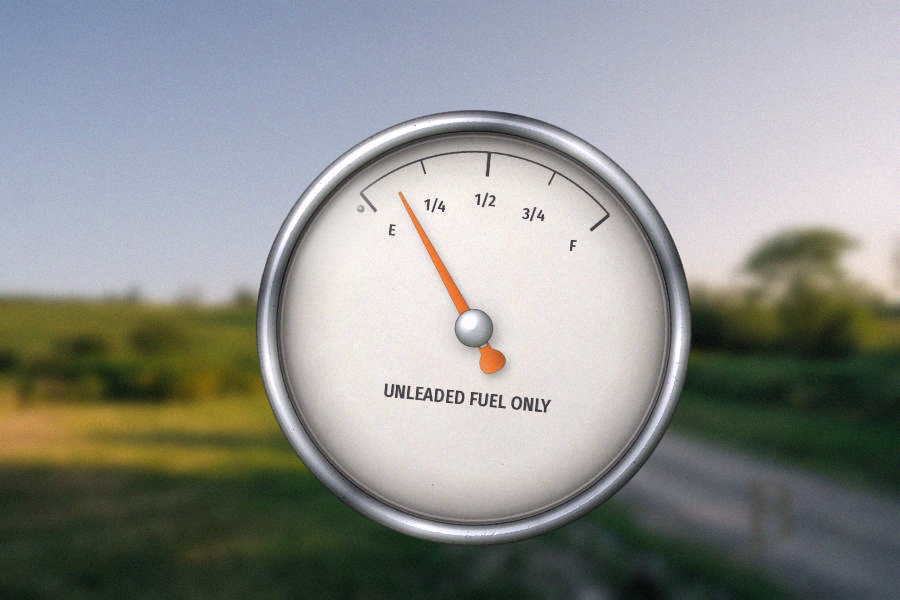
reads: **0.125**
